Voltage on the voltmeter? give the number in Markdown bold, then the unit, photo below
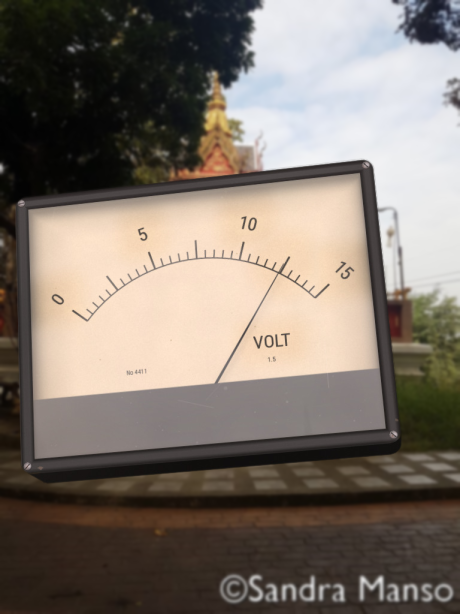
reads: **12.5** V
